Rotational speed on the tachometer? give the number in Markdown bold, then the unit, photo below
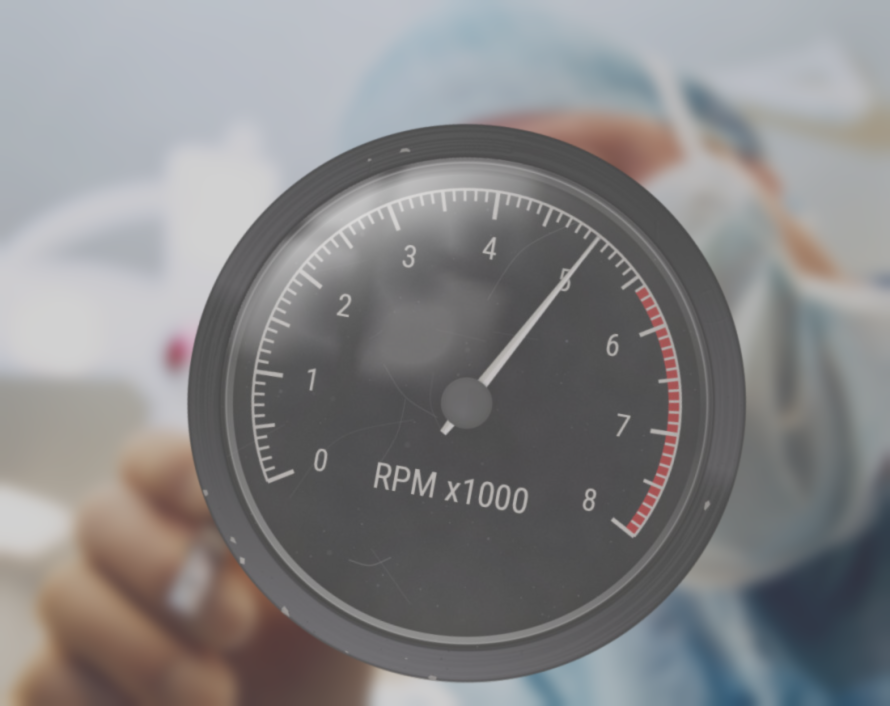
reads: **5000** rpm
